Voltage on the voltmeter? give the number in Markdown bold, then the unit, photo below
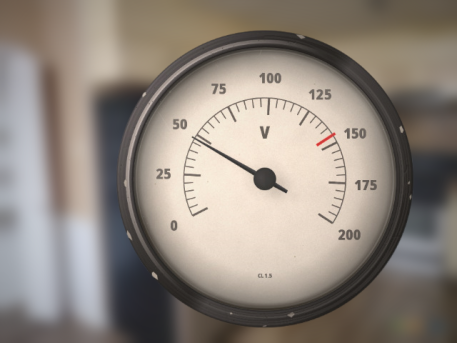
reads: **47.5** V
